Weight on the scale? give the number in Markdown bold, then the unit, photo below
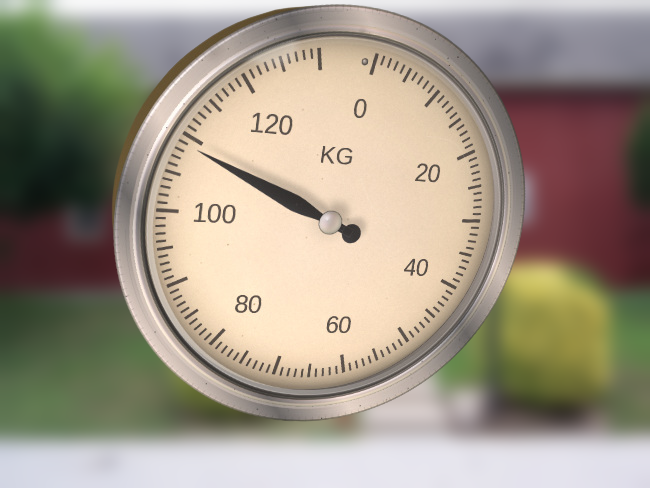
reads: **109** kg
